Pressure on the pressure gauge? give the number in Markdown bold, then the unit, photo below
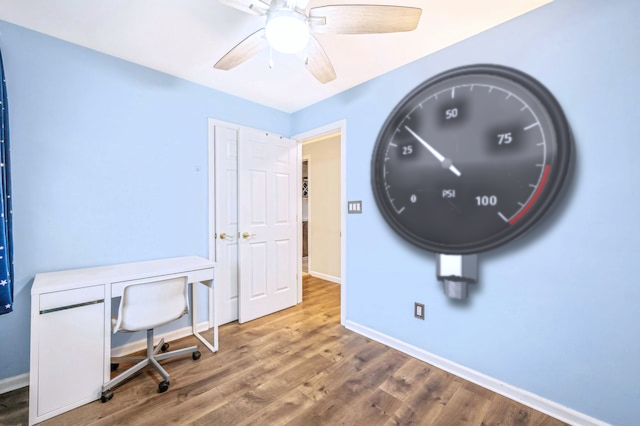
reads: **32.5** psi
